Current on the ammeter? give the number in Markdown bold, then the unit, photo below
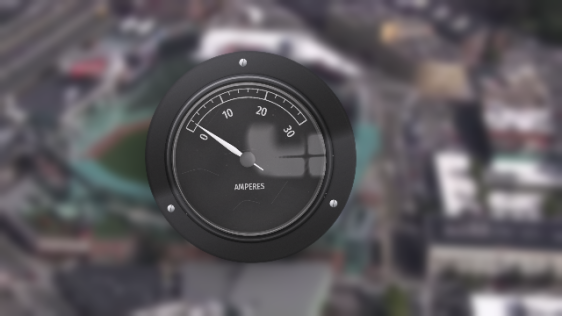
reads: **2** A
